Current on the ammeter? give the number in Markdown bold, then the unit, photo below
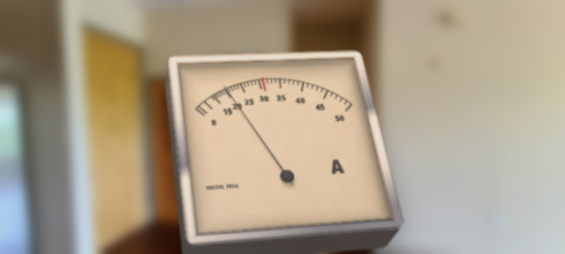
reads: **20** A
